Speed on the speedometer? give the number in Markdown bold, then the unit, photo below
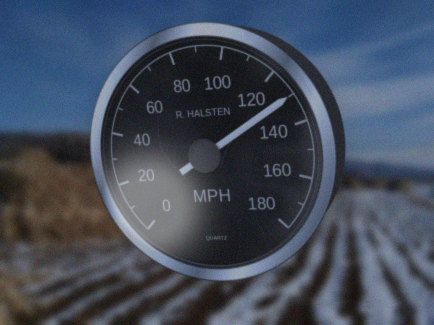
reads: **130** mph
